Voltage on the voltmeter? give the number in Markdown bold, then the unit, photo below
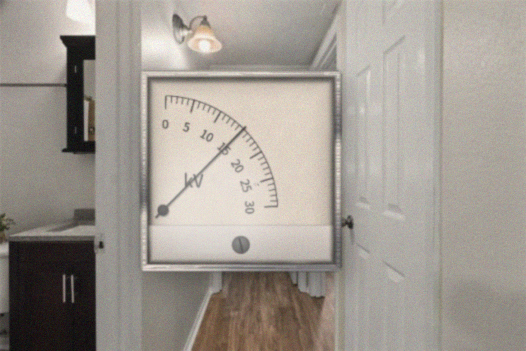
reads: **15** kV
